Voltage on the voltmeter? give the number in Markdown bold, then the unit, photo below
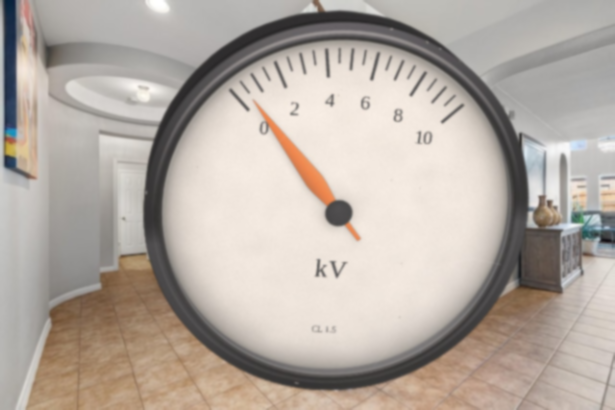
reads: **0.5** kV
